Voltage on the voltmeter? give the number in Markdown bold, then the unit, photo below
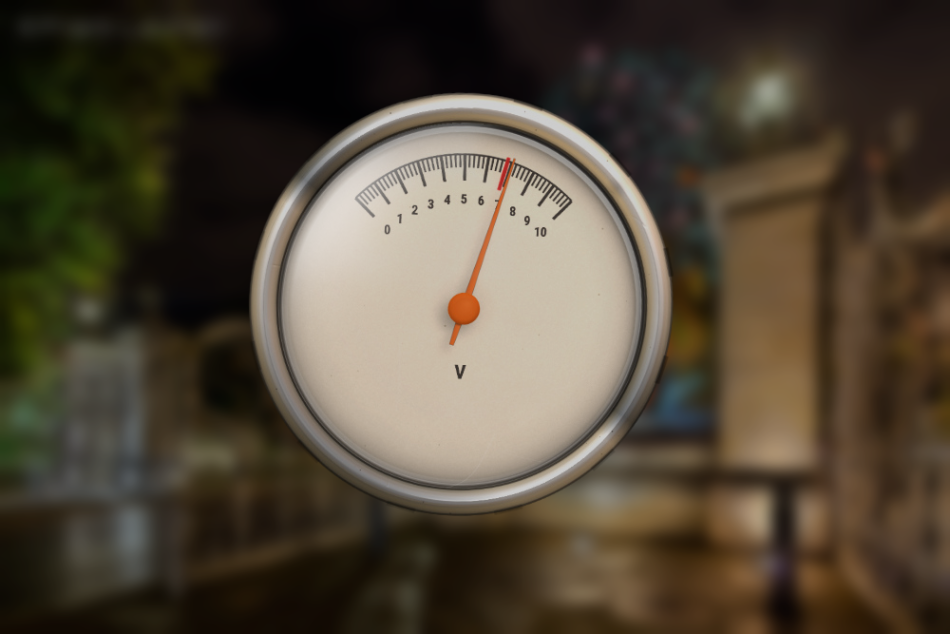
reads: **7** V
